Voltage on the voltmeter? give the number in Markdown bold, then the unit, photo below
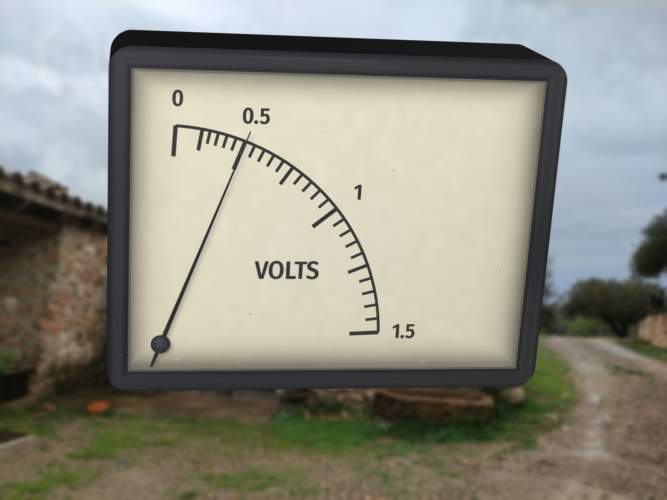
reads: **0.5** V
